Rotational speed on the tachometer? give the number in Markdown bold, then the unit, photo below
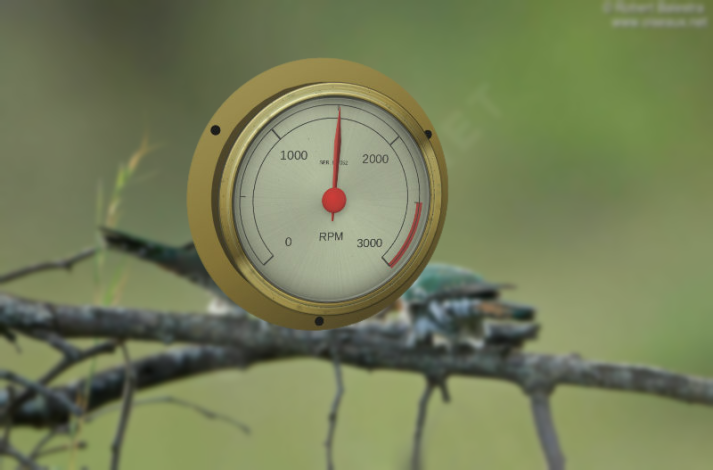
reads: **1500** rpm
